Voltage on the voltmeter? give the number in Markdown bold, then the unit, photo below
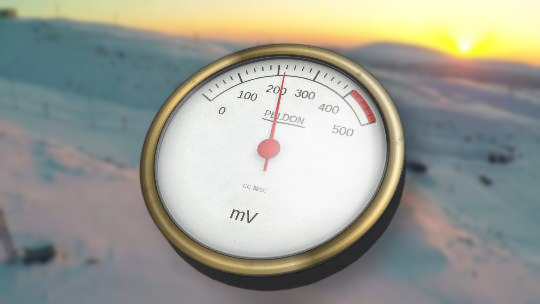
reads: **220** mV
